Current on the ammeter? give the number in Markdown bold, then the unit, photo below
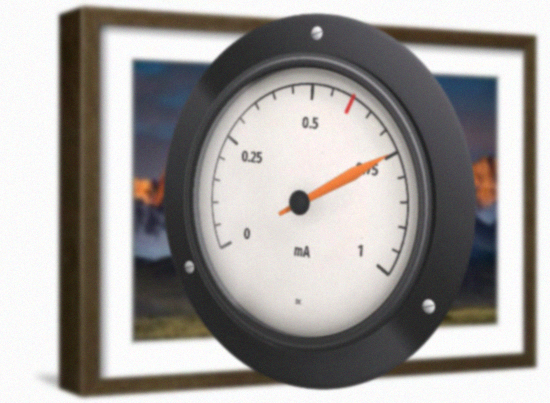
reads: **0.75** mA
